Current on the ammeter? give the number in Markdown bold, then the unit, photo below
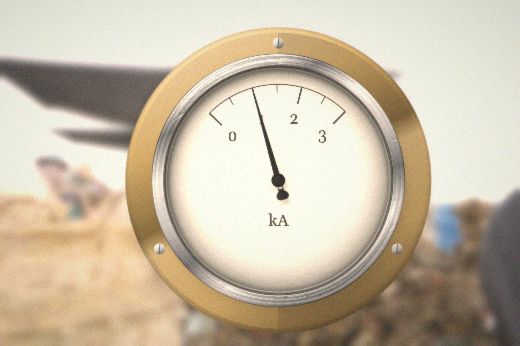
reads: **1** kA
